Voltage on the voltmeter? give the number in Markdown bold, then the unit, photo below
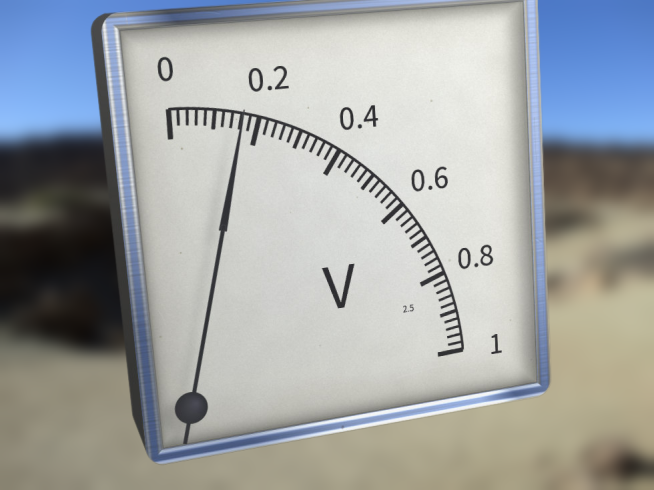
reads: **0.16** V
